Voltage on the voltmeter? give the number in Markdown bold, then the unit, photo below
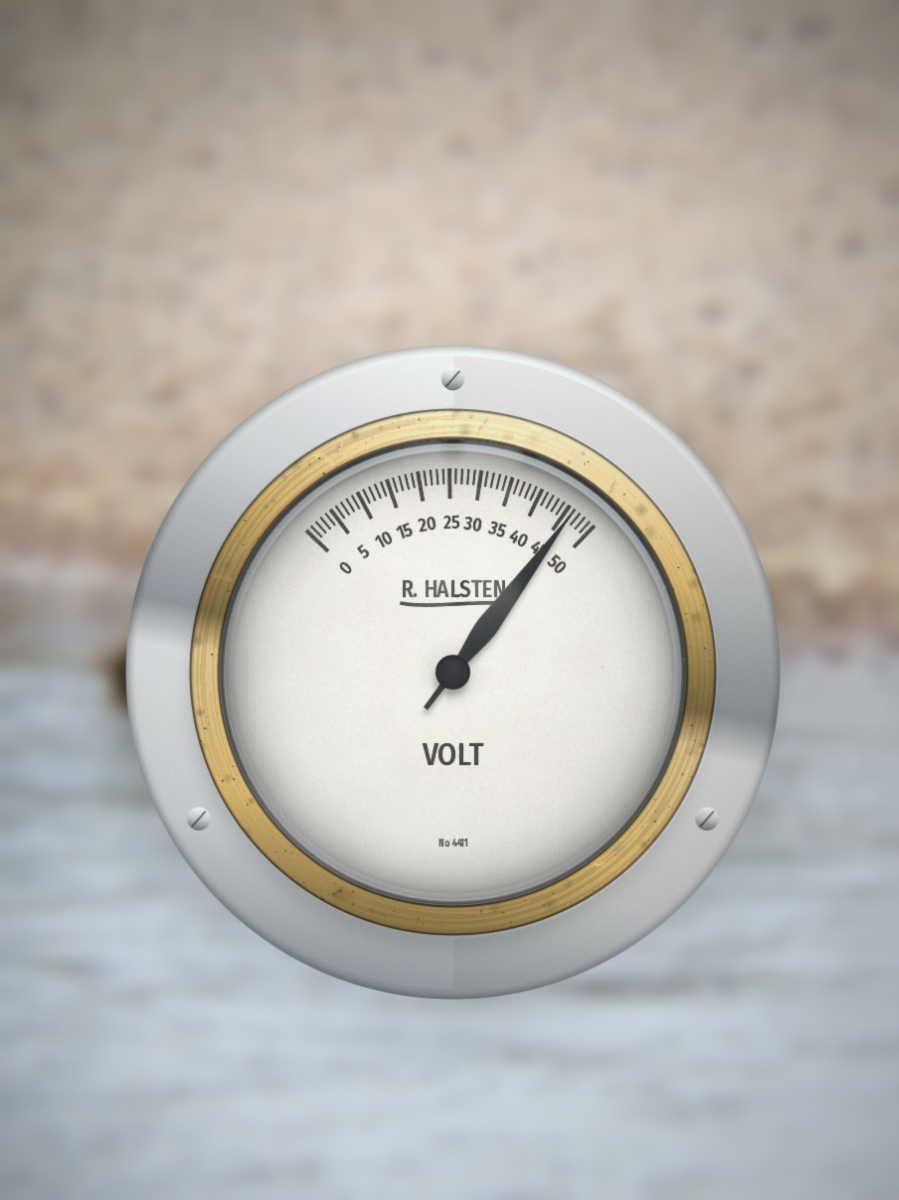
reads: **46** V
